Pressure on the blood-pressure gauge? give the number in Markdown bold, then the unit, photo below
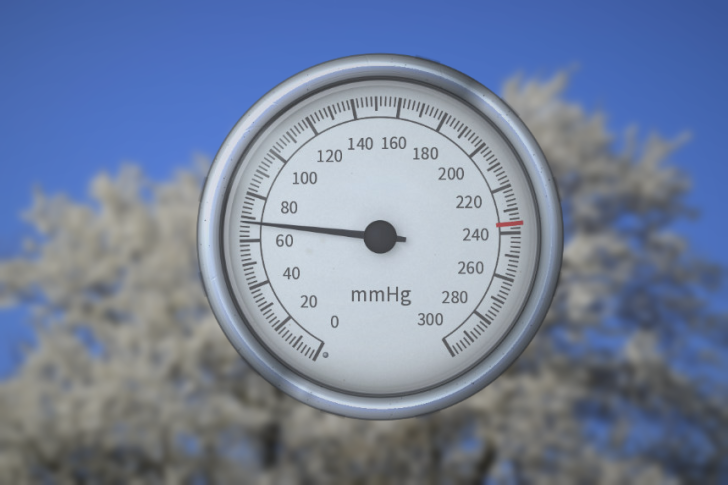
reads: **68** mmHg
